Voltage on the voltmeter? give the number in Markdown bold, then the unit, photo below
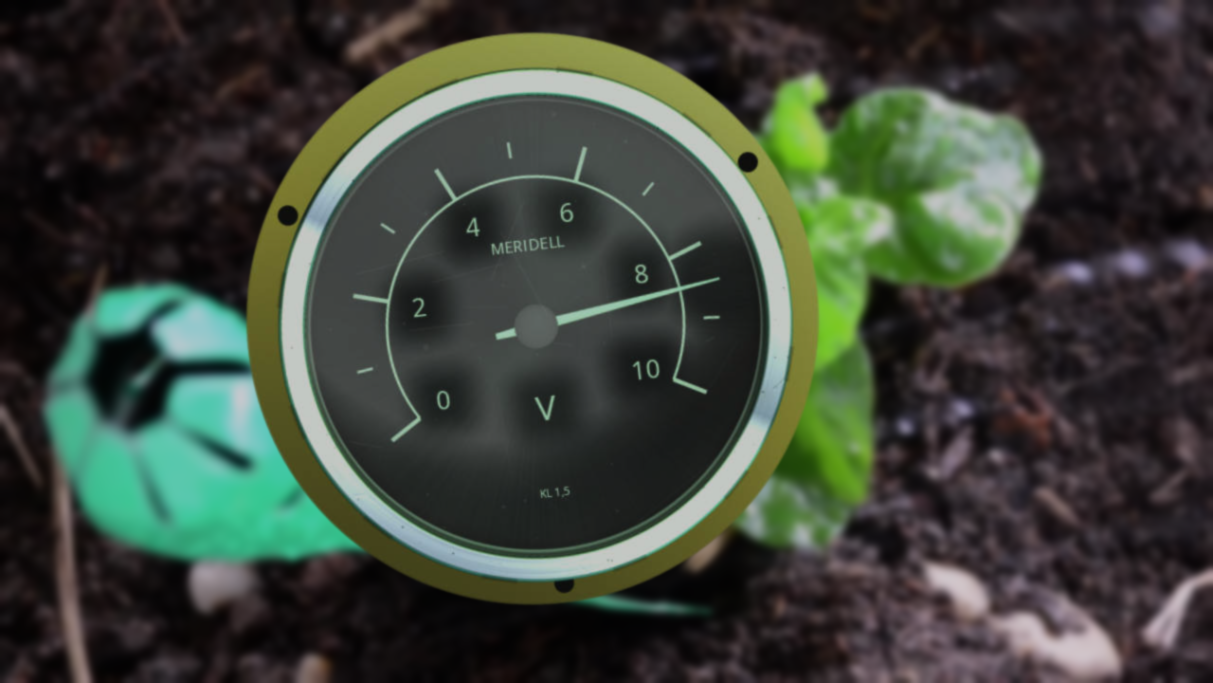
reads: **8.5** V
